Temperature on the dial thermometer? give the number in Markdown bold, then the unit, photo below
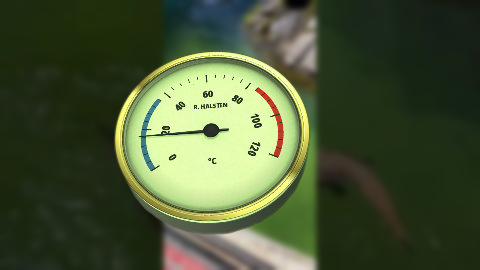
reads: **16** °C
